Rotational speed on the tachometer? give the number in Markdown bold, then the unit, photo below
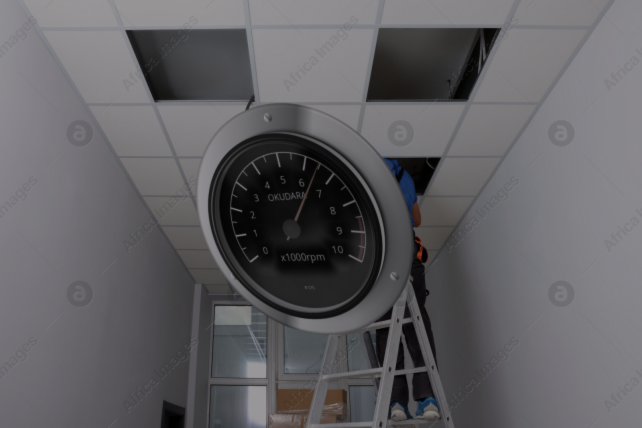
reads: **6500** rpm
